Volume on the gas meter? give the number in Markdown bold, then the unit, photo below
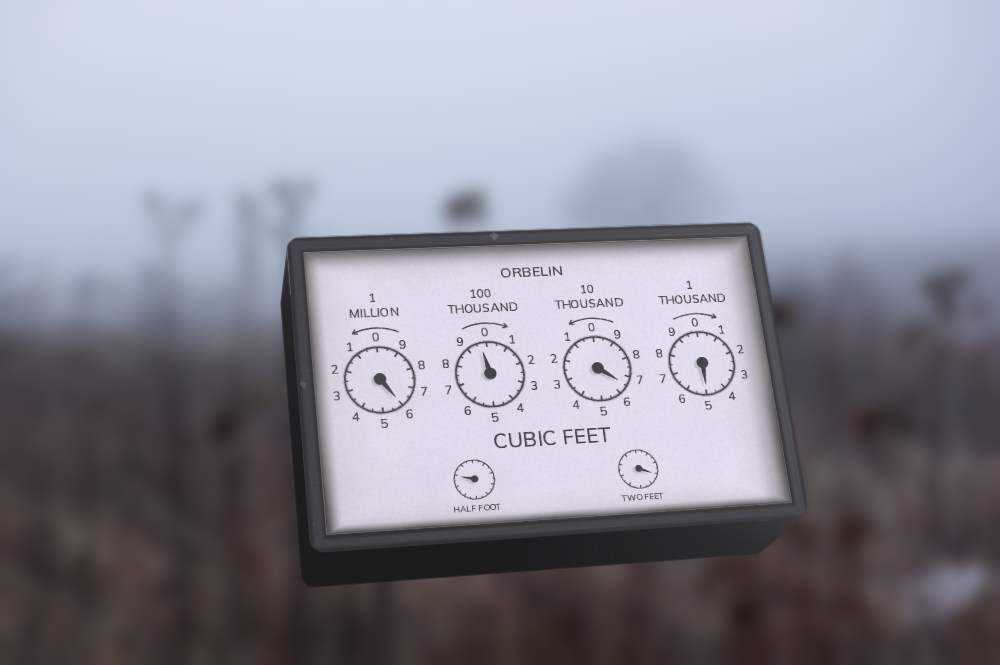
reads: **596500** ft³
